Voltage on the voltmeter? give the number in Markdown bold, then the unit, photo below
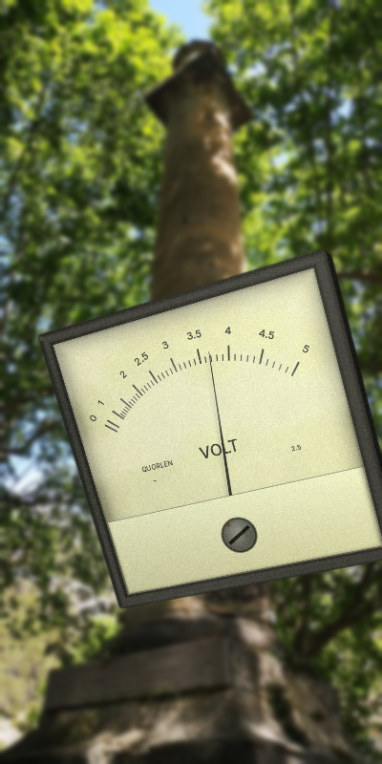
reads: **3.7** V
